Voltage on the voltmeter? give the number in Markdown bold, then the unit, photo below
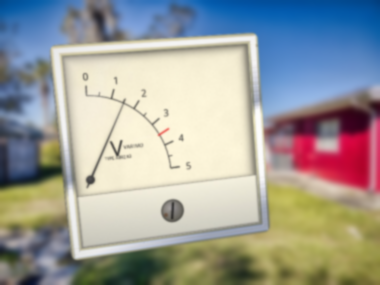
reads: **1.5** V
